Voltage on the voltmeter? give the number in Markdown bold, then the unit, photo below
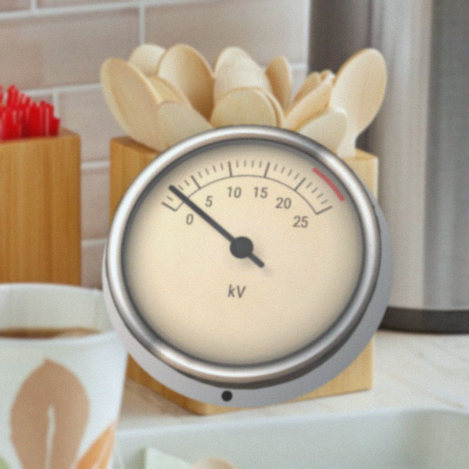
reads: **2** kV
